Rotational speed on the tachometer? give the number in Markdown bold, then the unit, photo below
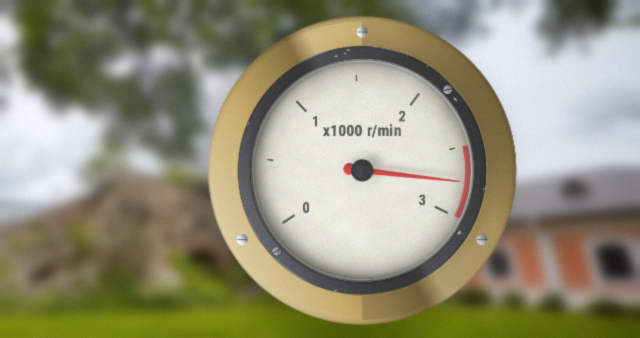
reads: **2750** rpm
